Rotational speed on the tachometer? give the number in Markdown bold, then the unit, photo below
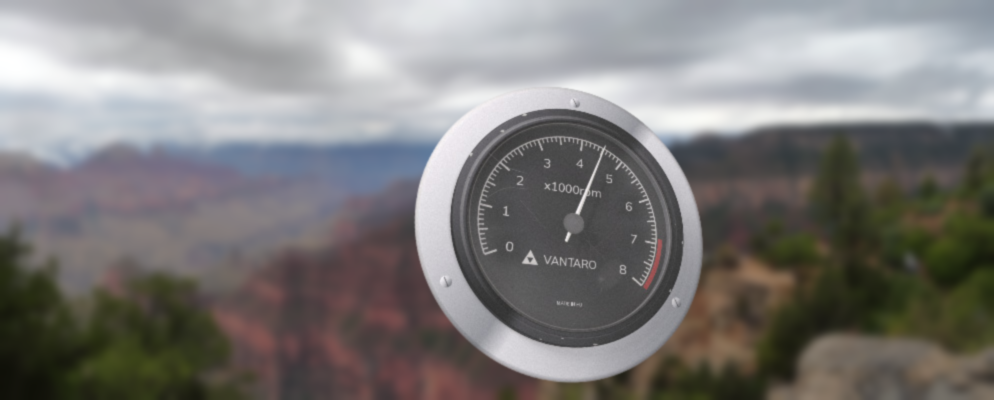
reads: **4500** rpm
